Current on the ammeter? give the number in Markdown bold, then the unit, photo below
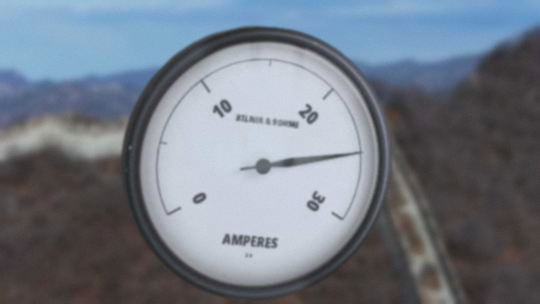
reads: **25** A
